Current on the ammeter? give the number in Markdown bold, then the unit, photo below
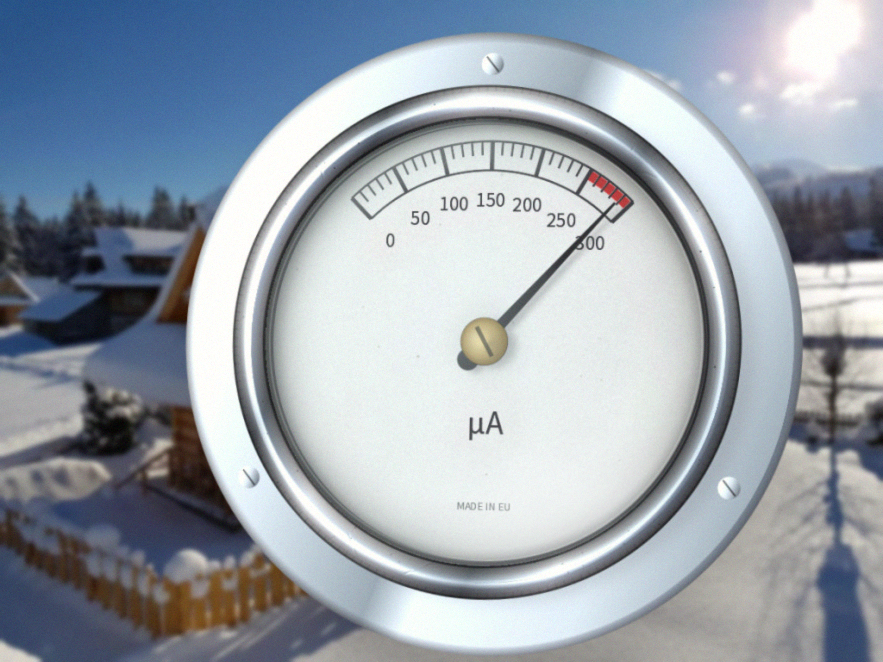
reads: **290** µA
